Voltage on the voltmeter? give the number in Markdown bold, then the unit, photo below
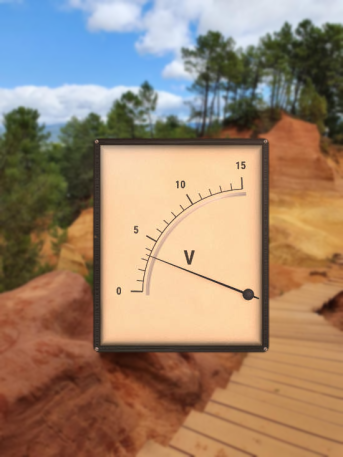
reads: **3.5** V
